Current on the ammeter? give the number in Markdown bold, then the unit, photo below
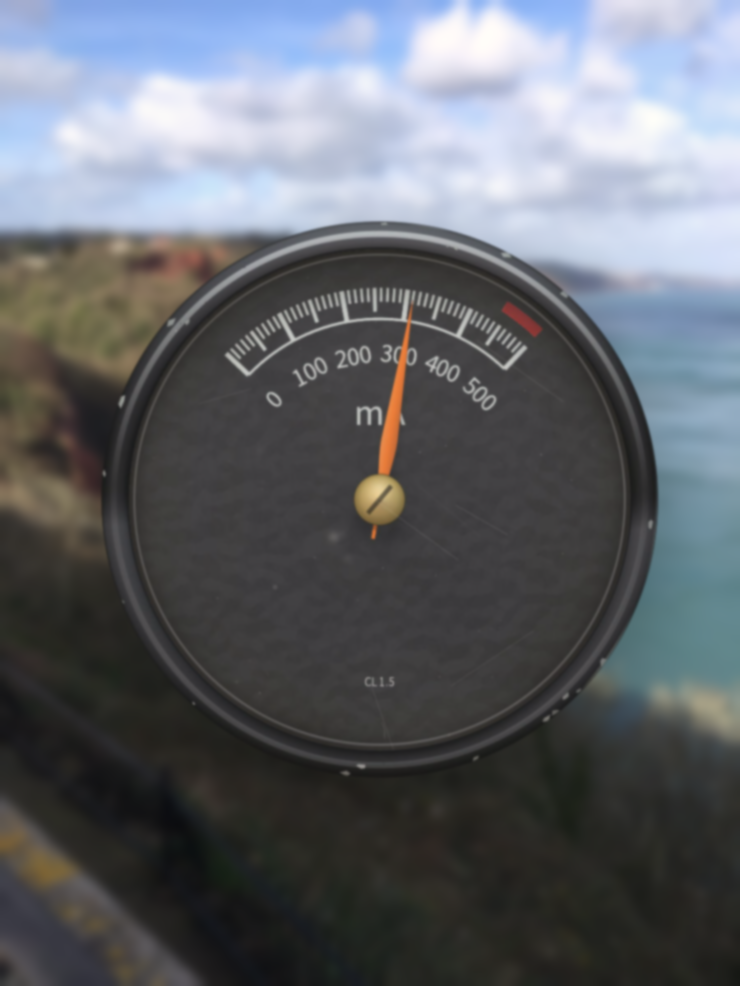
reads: **310** mA
